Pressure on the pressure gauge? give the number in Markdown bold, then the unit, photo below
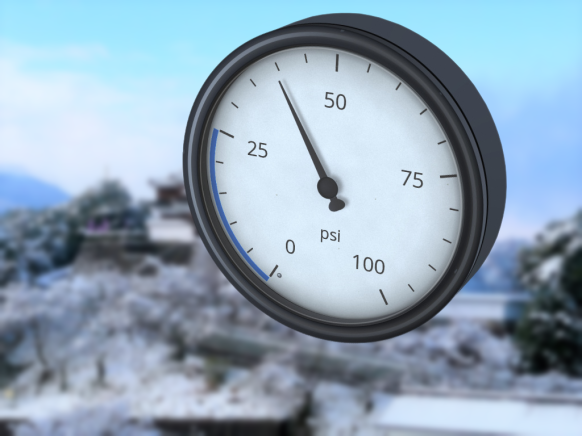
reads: **40** psi
